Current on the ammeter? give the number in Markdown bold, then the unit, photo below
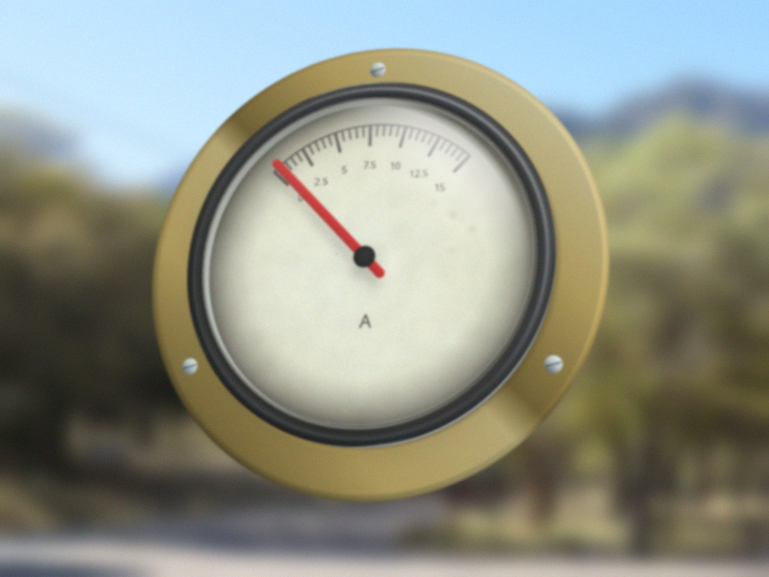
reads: **0.5** A
